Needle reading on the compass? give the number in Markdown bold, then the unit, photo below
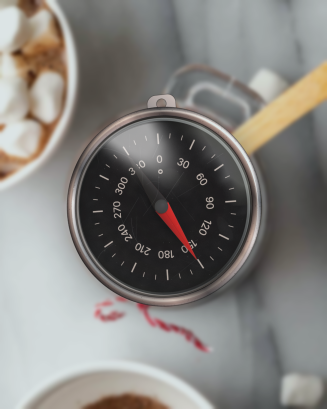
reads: **150** °
